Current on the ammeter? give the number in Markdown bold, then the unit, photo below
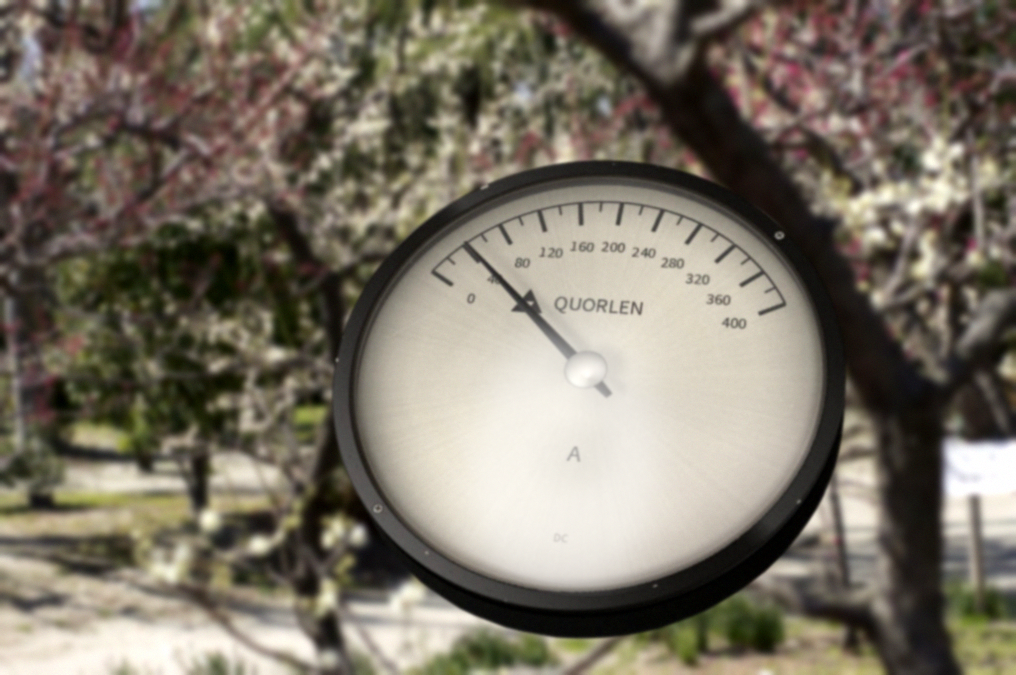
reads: **40** A
